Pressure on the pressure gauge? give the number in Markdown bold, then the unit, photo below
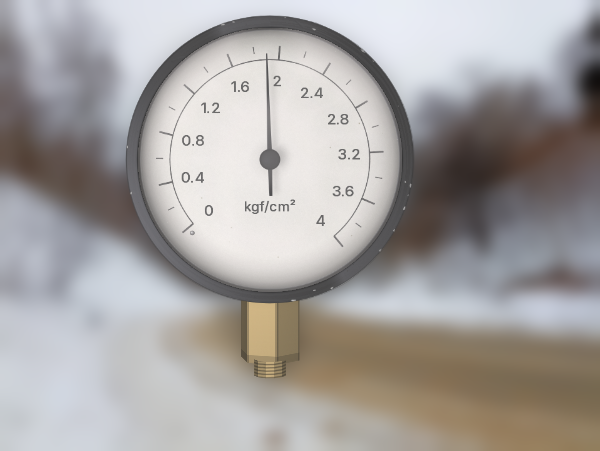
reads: **1.9** kg/cm²
